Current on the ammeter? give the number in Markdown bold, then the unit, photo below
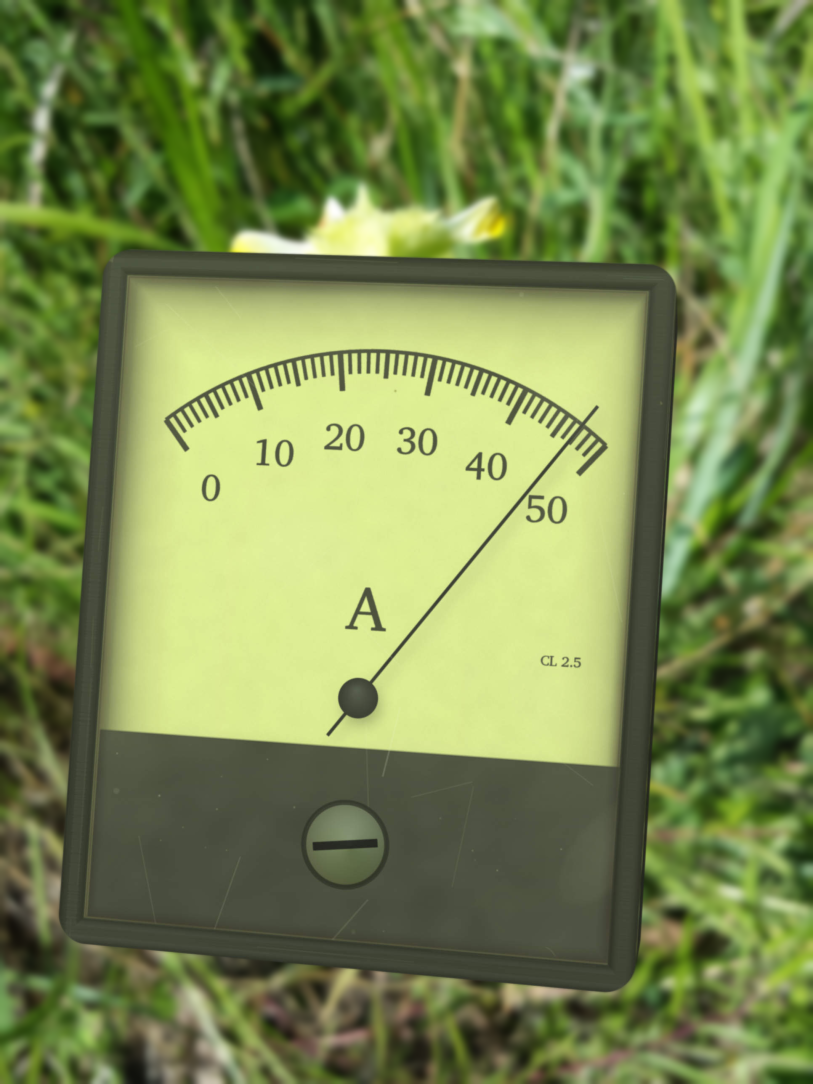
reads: **47** A
